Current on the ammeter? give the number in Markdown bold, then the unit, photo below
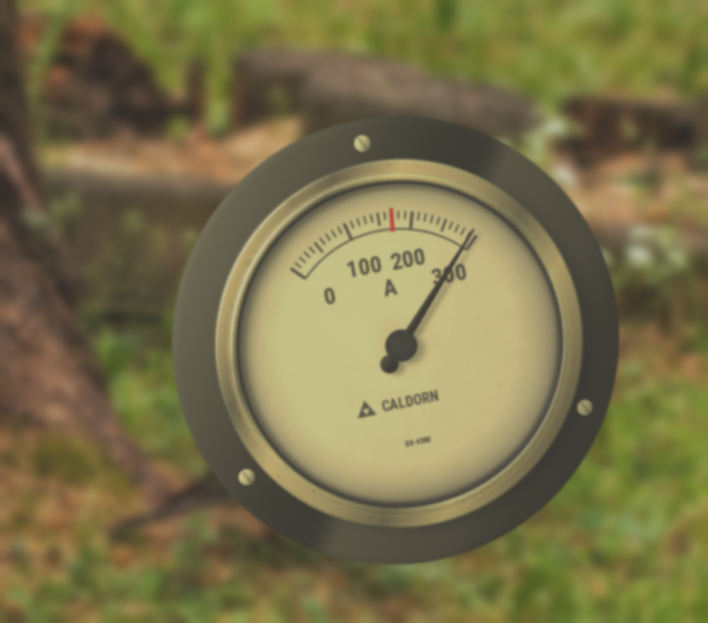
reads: **290** A
